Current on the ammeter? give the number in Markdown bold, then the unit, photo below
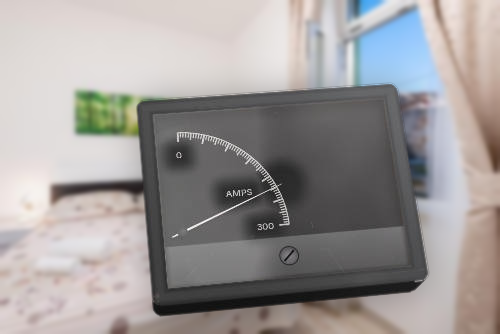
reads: **225** A
